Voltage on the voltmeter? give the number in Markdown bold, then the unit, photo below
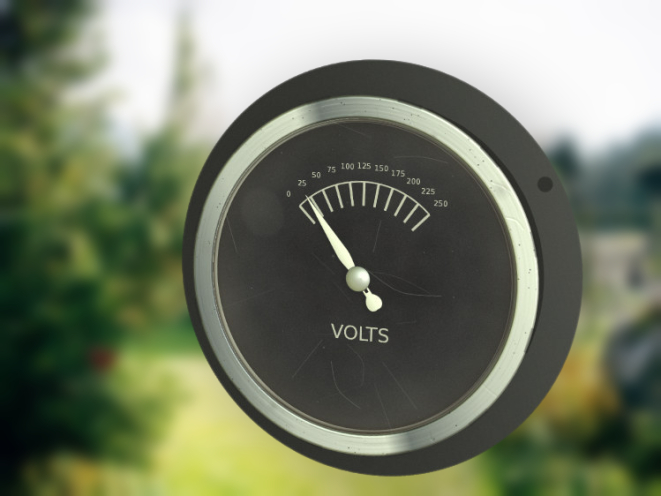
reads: **25** V
